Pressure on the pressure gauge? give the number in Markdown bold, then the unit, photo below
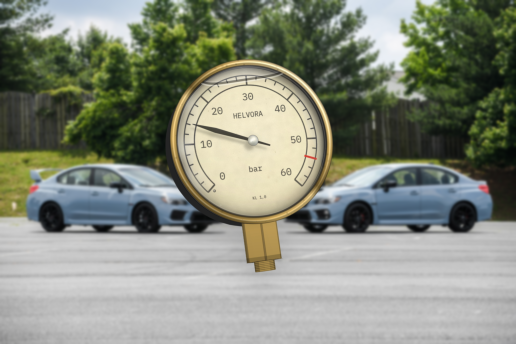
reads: **14** bar
